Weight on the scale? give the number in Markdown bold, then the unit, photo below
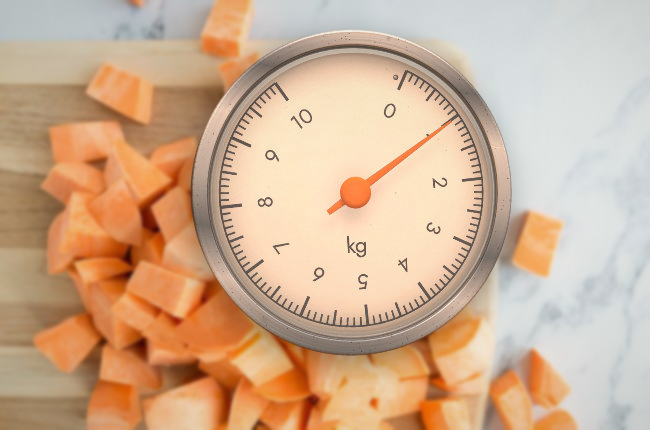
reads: **1** kg
